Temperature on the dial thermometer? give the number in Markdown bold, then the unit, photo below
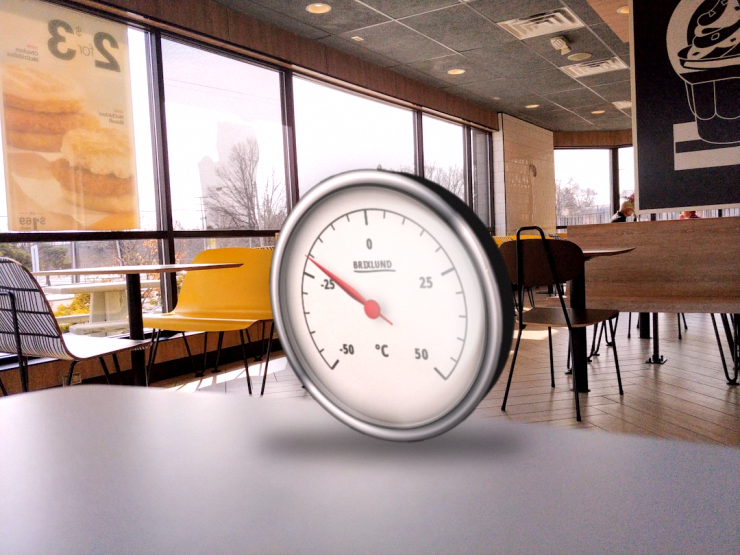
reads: **-20** °C
